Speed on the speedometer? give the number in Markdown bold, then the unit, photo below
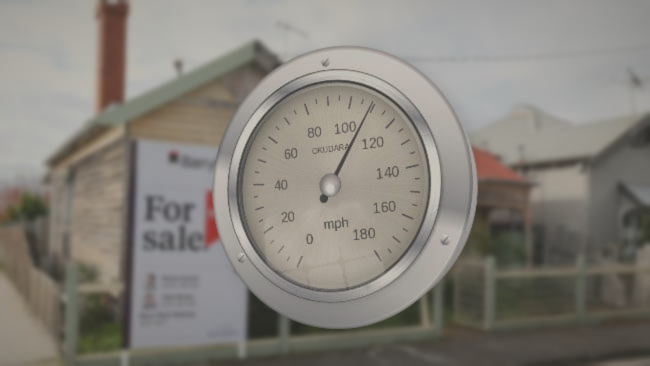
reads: **110** mph
